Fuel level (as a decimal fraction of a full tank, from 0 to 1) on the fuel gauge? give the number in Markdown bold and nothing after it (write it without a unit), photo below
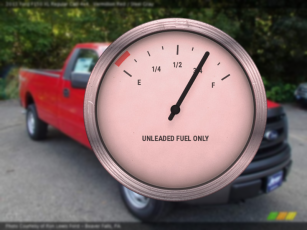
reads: **0.75**
